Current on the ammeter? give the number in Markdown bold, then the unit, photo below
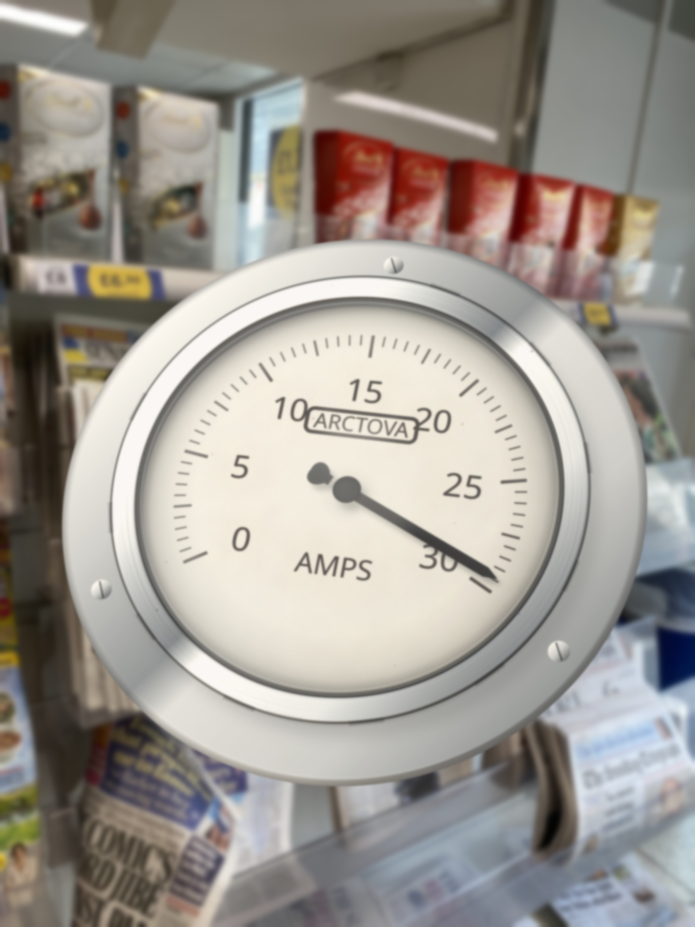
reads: **29.5** A
